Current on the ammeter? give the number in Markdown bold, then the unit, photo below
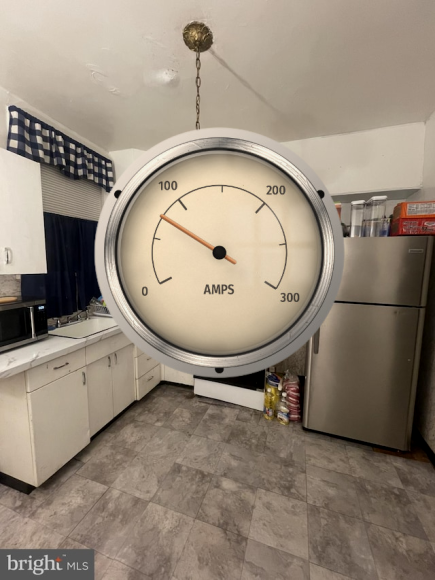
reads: **75** A
